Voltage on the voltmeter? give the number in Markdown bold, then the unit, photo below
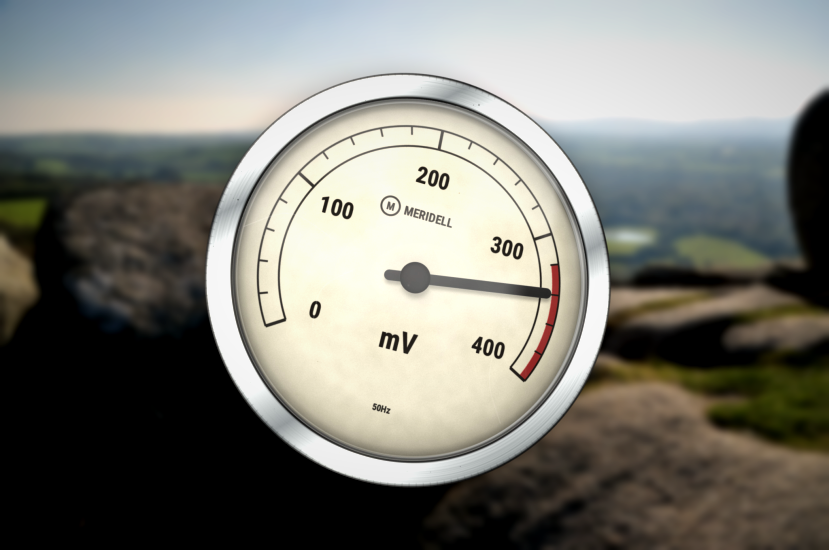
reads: **340** mV
